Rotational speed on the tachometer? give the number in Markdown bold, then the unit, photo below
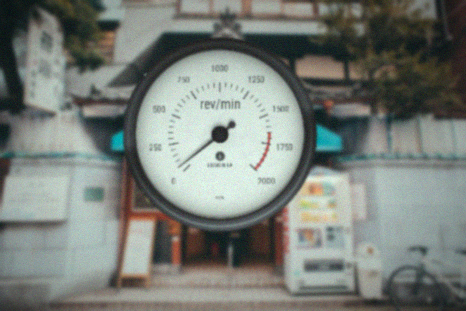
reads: **50** rpm
